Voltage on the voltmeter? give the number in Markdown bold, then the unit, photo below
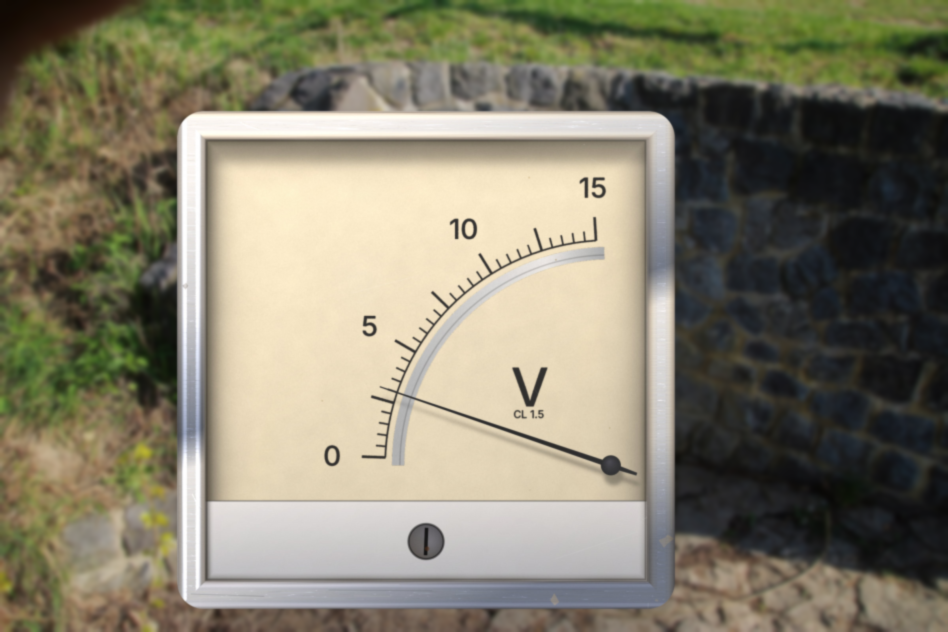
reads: **3** V
